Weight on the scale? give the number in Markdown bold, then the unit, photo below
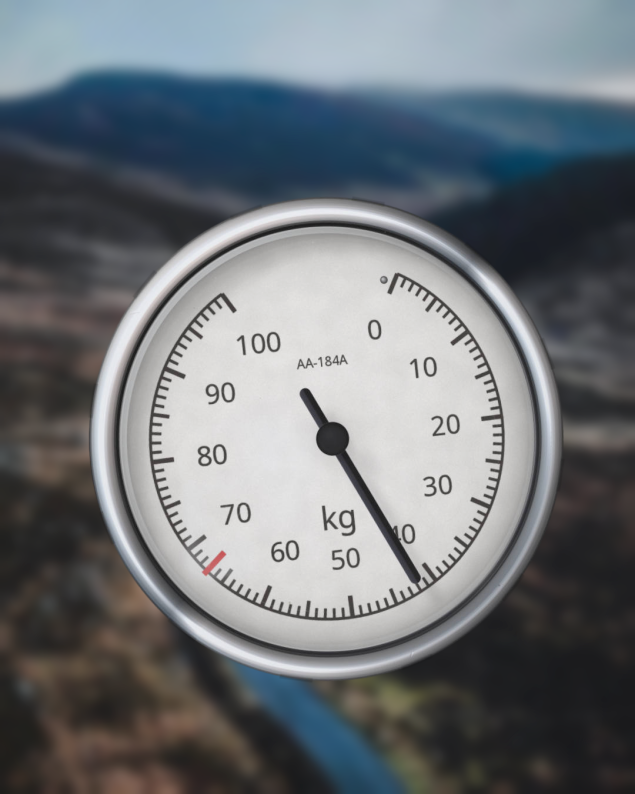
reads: **42** kg
